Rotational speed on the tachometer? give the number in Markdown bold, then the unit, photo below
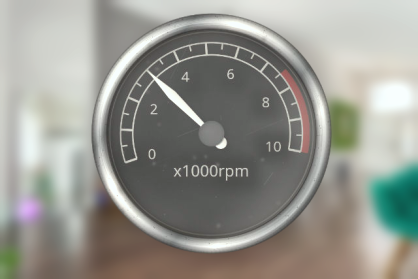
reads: **3000** rpm
